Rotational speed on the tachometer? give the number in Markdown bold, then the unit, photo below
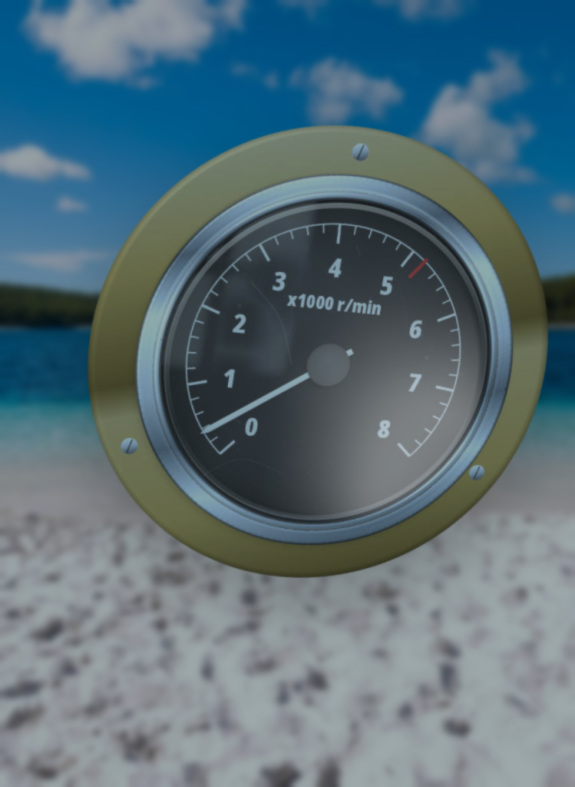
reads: **400** rpm
